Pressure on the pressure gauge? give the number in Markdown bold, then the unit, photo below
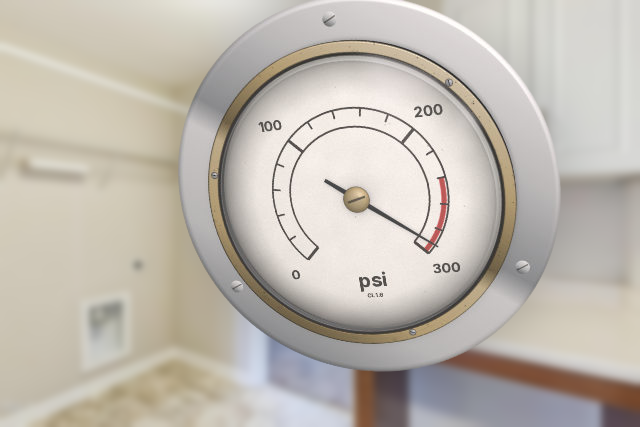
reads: **290** psi
